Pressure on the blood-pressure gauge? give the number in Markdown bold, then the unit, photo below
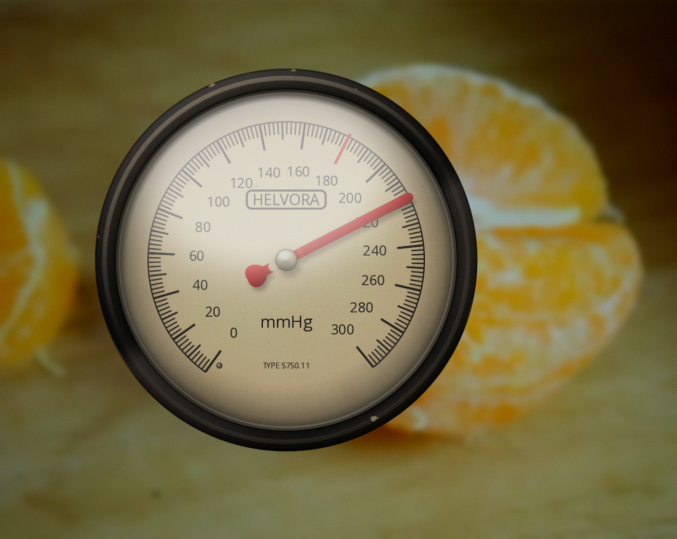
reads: **218** mmHg
